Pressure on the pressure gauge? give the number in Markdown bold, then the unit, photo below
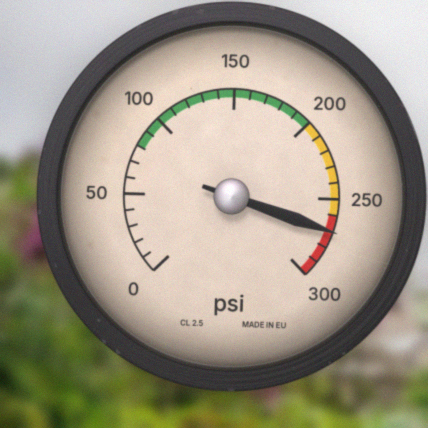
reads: **270** psi
